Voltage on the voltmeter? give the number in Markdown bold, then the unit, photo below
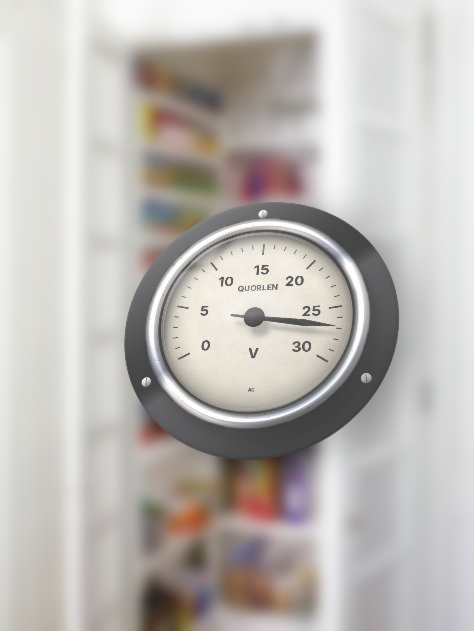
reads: **27** V
